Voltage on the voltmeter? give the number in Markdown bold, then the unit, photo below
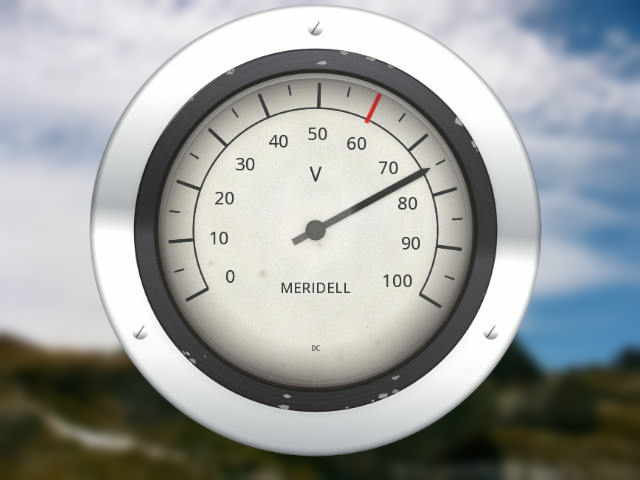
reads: **75** V
